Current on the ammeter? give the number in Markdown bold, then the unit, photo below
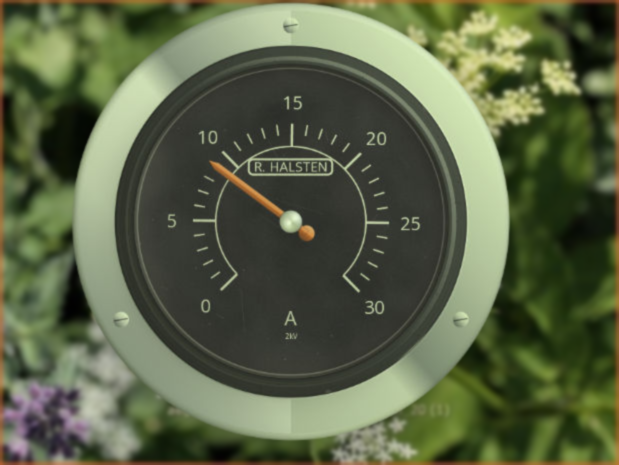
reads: **9** A
